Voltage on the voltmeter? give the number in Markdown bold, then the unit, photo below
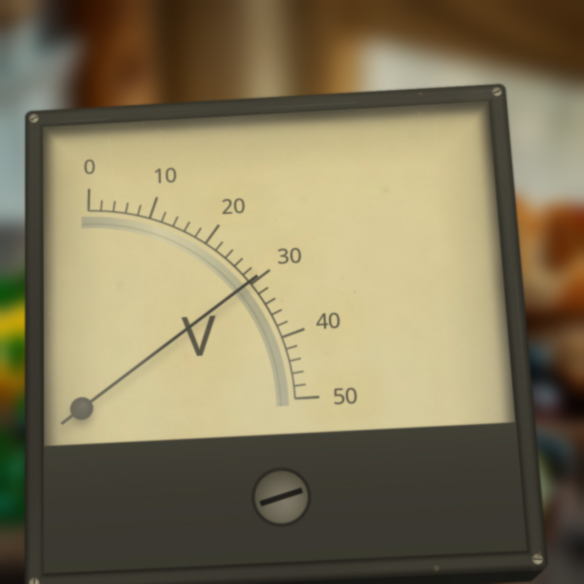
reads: **30** V
